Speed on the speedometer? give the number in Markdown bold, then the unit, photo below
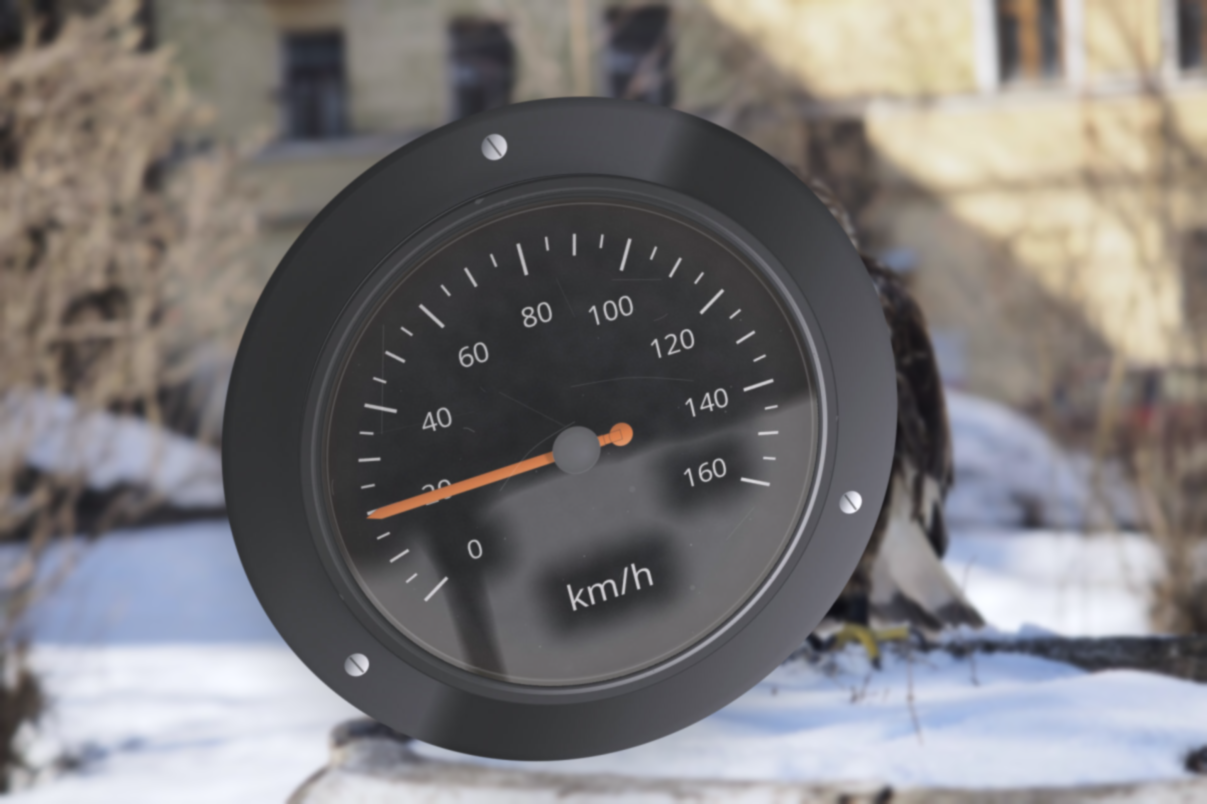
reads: **20** km/h
